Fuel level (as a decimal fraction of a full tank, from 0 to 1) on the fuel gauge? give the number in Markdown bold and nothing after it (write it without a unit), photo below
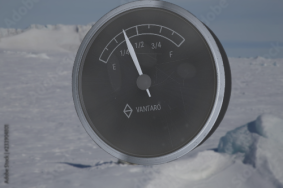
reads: **0.375**
